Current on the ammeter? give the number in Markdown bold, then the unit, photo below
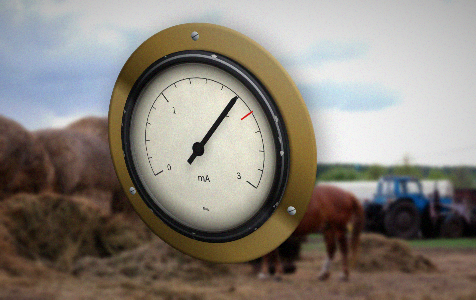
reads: **2** mA
